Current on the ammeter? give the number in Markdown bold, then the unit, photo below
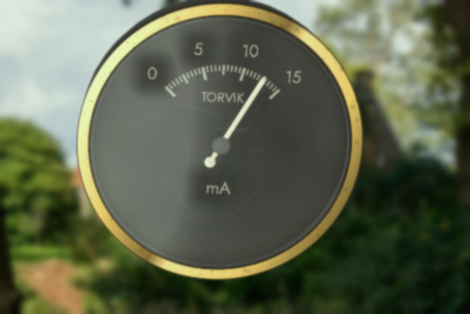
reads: **12.5** mA
